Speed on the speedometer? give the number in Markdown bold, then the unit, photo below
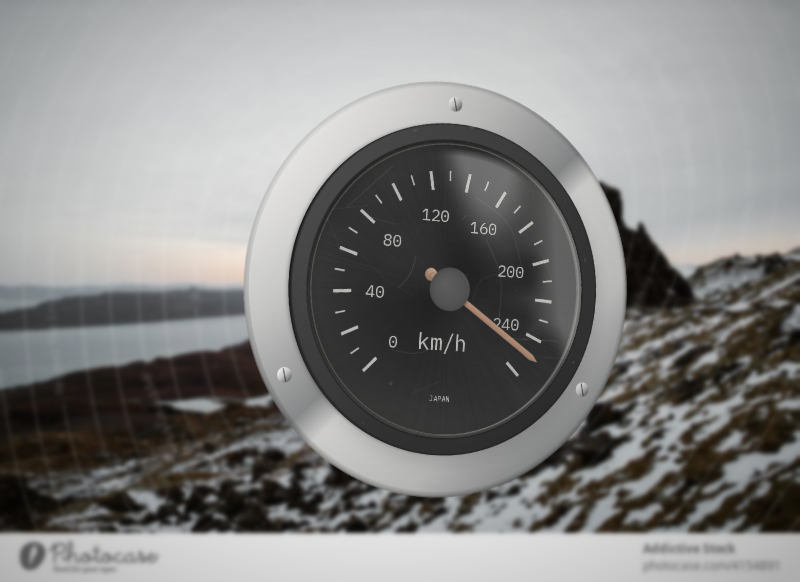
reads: **250** km/h
